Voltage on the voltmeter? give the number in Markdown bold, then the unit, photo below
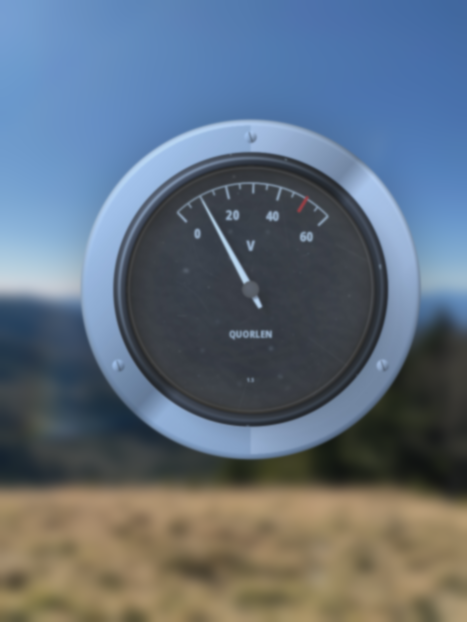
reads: **10** V
